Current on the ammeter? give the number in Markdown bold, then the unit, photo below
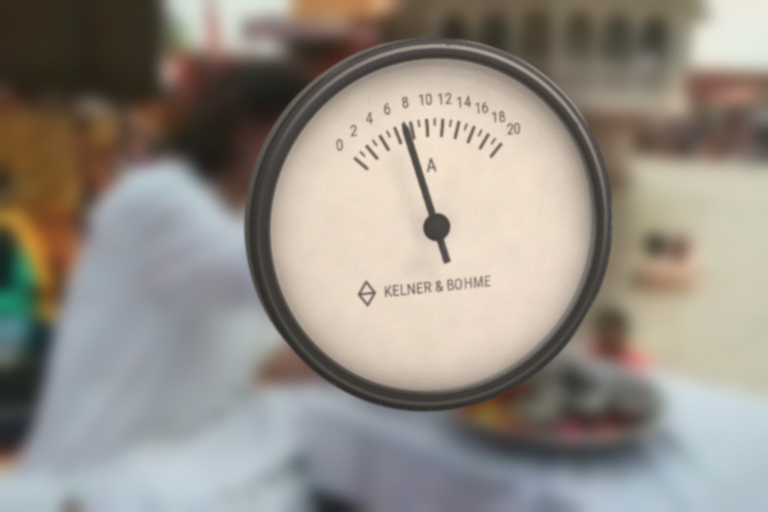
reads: **7** A
